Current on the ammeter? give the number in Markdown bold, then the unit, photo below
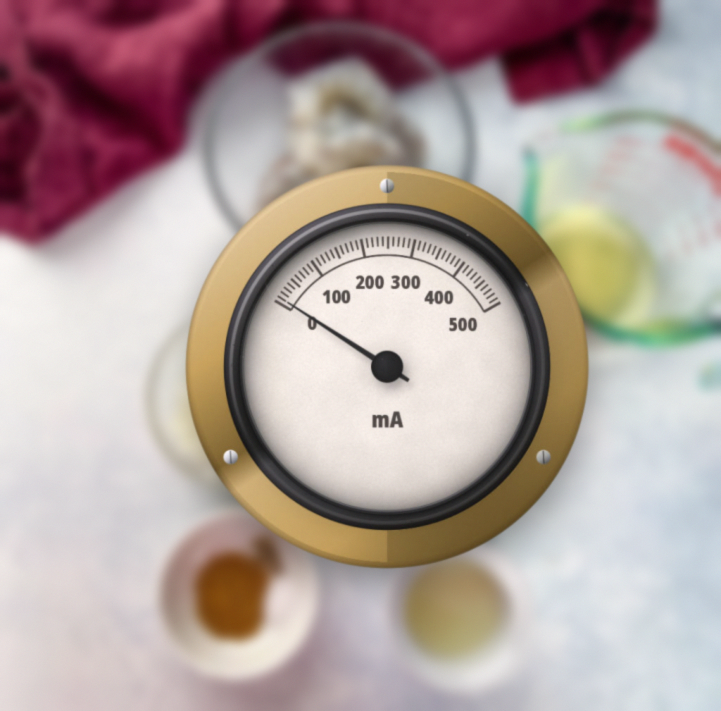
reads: **10** mA
